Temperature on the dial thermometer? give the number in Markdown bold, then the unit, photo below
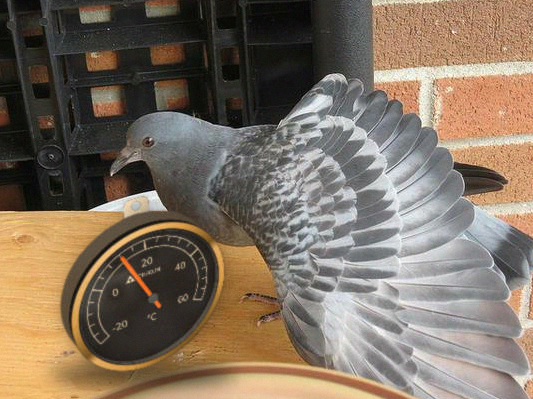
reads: **12** °C
